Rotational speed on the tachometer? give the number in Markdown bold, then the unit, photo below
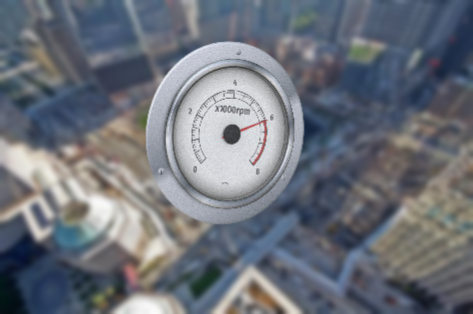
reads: **6000** rpm
